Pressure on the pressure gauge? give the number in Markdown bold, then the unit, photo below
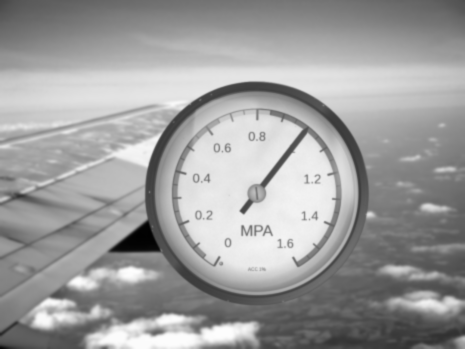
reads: **1** MPa
